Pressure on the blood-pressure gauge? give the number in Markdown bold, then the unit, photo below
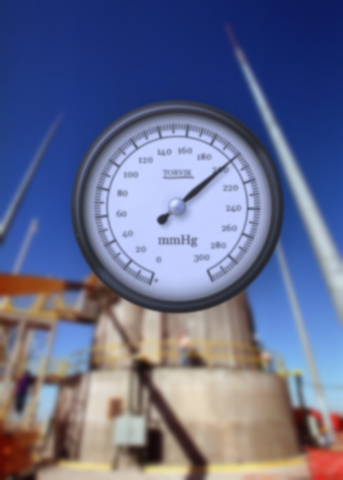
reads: **200** mmHg
